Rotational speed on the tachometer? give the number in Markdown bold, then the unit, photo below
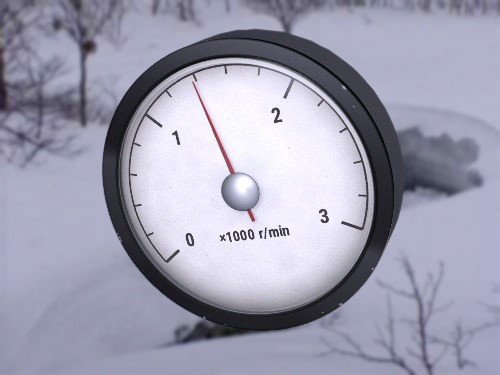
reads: **1400** rpm
